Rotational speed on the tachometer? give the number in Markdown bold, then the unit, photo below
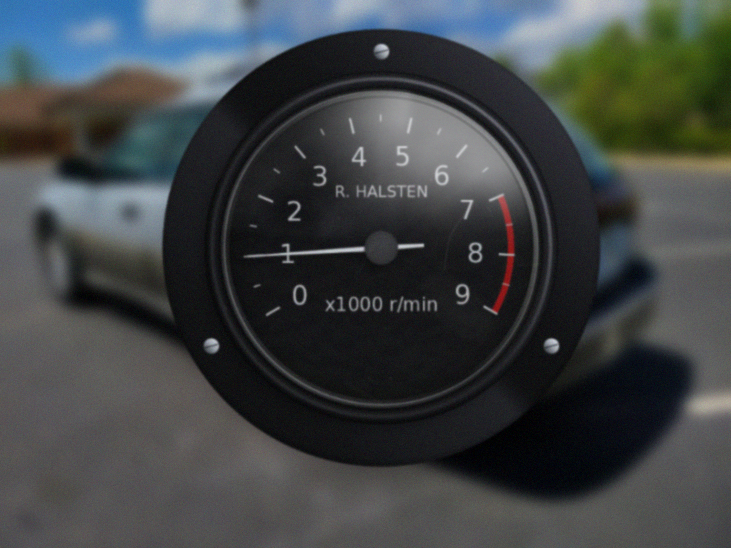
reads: **1000** rpm
